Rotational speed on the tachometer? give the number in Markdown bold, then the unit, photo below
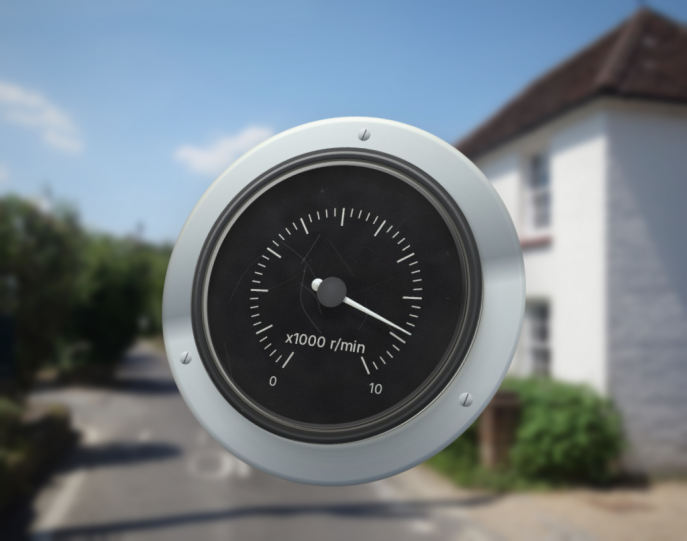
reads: **8800** rpm
